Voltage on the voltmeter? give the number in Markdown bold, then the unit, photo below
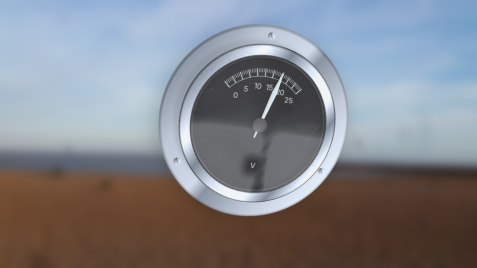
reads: **17.5** V
